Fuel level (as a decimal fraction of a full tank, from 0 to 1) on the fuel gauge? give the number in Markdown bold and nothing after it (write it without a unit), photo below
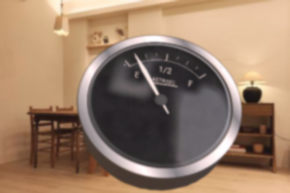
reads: **0.125**
